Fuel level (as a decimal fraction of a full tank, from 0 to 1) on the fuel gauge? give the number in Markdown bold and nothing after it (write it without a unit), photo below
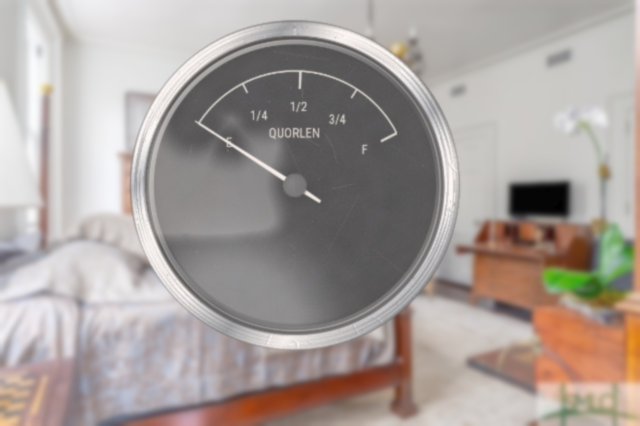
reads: **0**
